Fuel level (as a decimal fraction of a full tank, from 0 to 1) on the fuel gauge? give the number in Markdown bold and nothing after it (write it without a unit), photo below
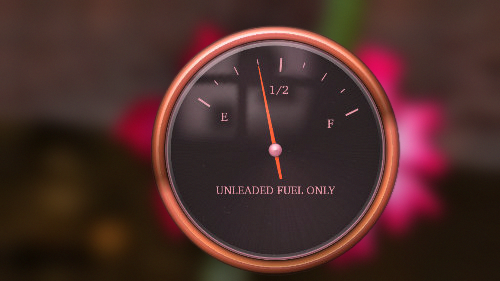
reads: **0.375**
